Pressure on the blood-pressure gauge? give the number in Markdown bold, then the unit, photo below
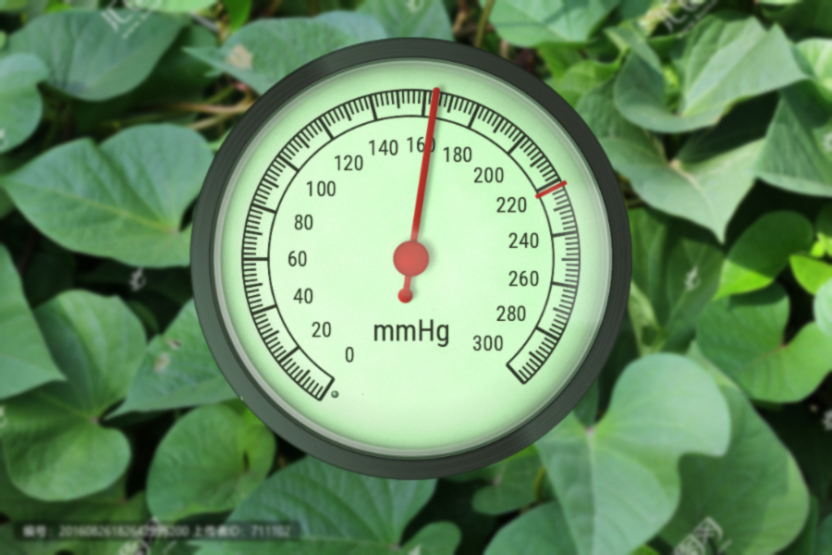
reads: **164** mmHg
